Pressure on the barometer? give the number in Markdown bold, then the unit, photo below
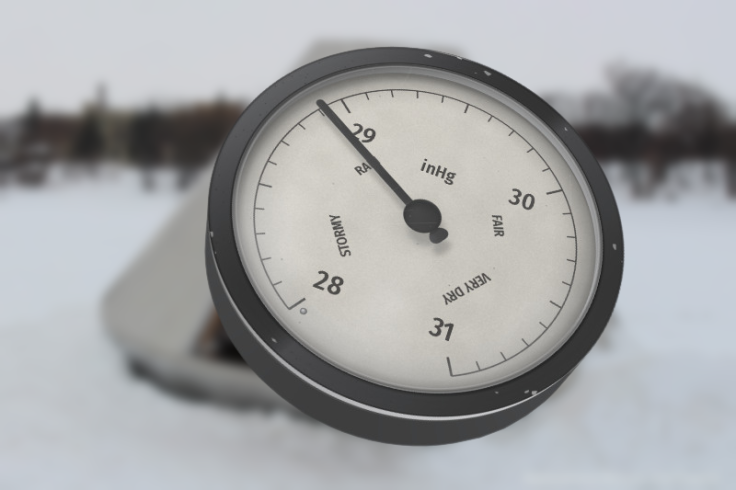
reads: **28.9** inHg
